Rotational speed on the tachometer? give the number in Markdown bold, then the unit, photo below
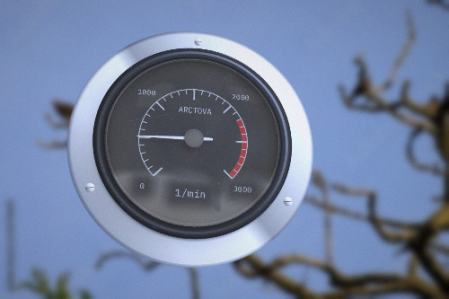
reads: **500** rpm
